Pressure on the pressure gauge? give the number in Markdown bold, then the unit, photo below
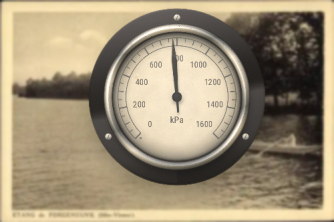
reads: **775** kPa
